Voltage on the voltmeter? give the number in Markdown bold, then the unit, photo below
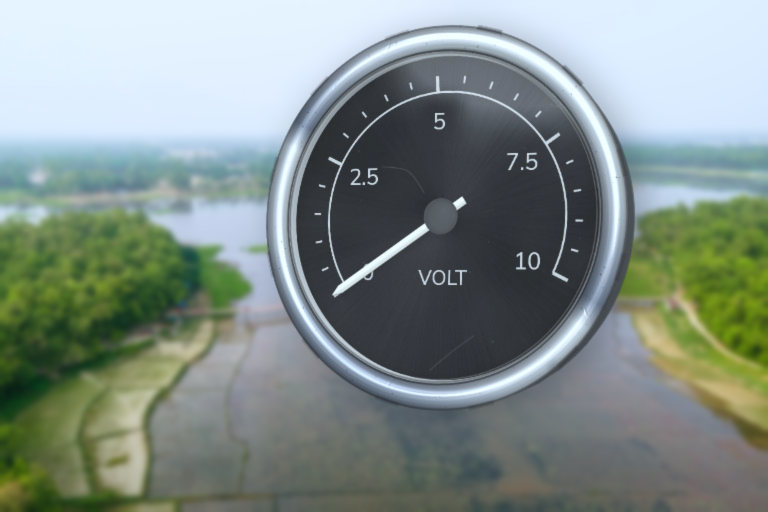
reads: **0** V
